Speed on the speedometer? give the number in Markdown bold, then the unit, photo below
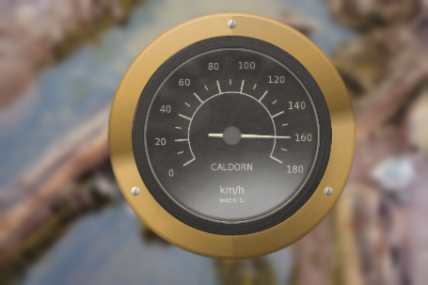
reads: **160** km/h
